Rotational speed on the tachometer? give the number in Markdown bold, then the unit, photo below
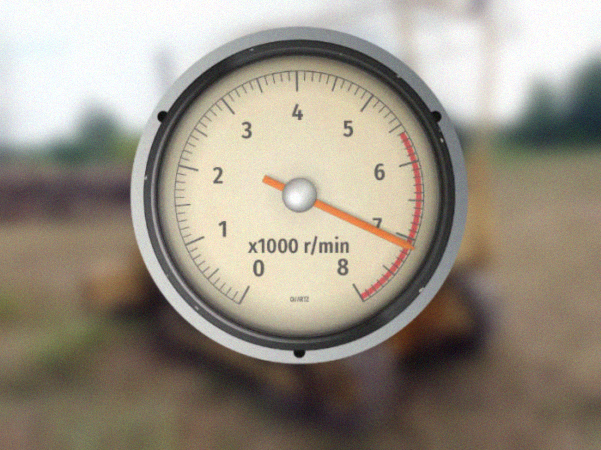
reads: **7100** rpm
